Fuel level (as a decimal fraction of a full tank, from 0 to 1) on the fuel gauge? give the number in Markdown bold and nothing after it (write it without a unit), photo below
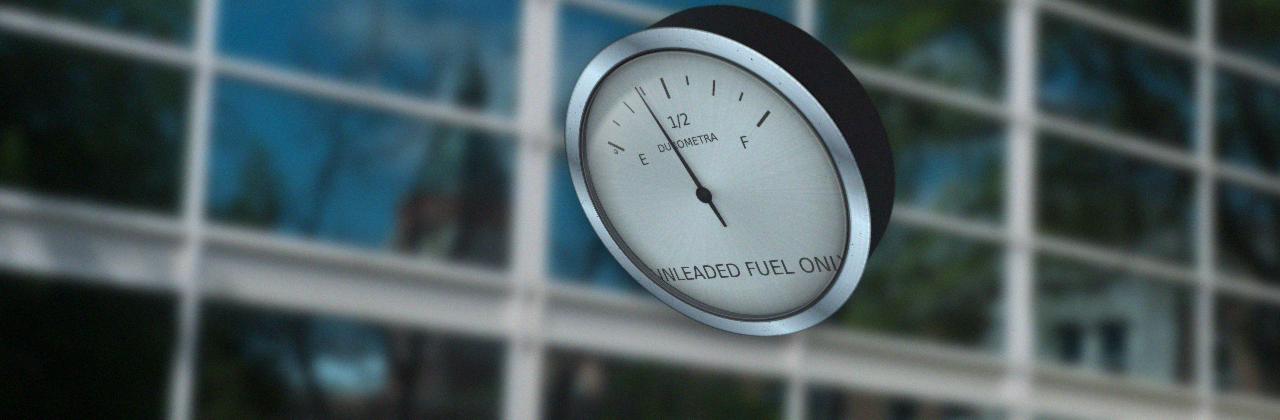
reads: **0.375**
